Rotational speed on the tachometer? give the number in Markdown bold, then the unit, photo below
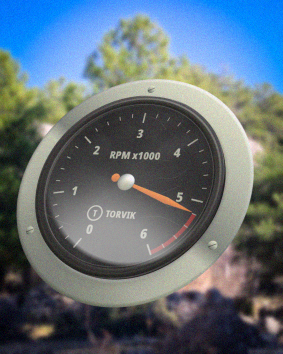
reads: **5200** rpm
